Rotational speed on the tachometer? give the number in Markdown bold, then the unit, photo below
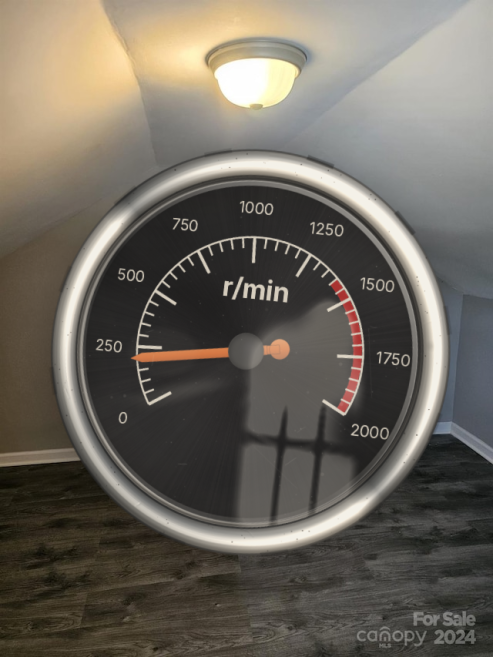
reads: **200** rpm
